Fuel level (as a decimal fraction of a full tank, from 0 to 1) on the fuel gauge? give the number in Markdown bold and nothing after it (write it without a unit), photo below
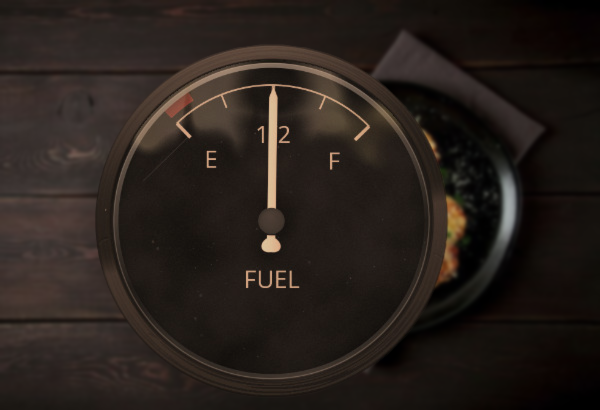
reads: **0.5**
